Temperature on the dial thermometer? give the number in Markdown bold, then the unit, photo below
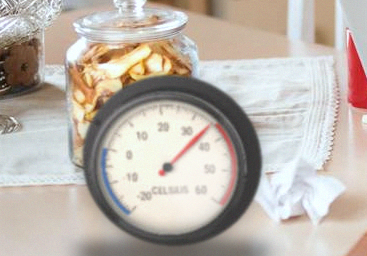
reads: **35** °C
